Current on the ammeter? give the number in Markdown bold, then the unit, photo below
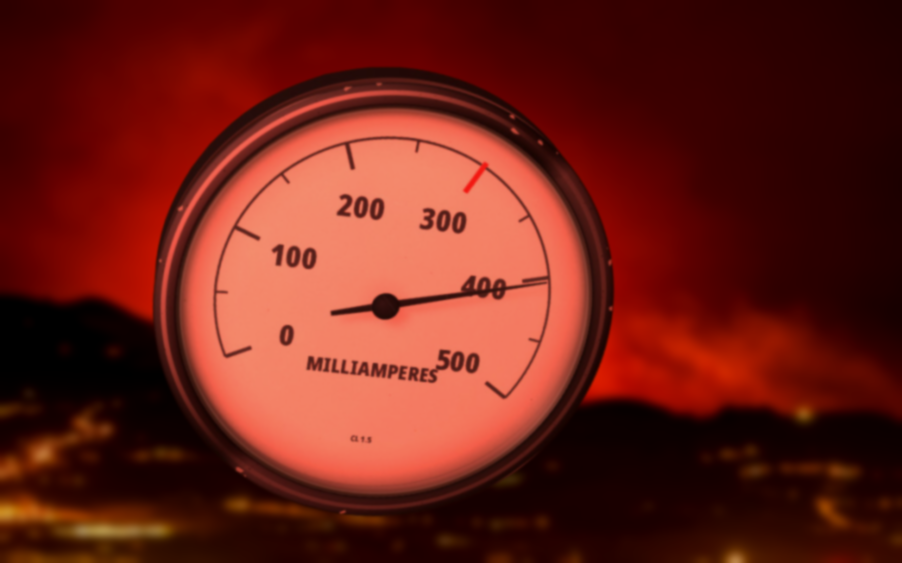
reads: **400** mA
